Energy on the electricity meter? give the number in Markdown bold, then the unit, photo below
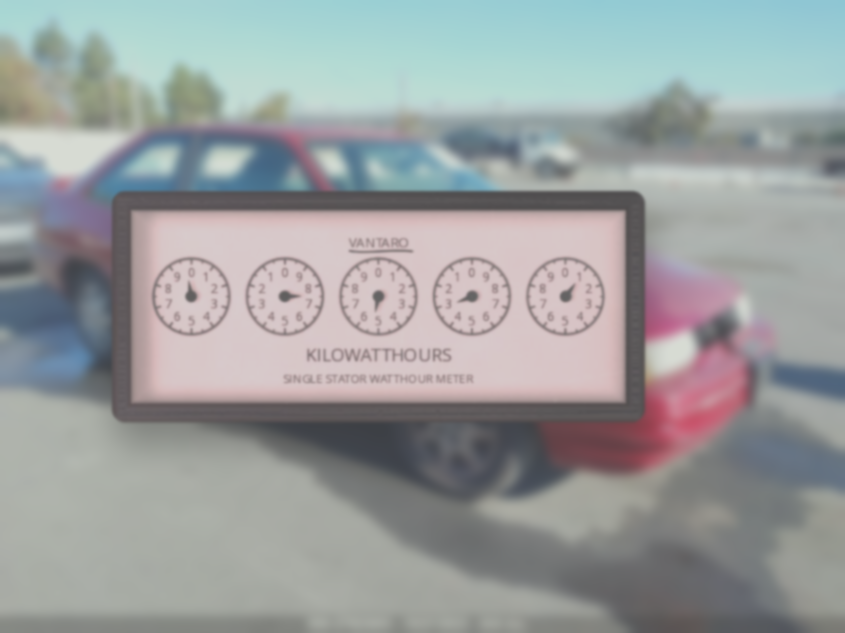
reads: **97531** kWh
